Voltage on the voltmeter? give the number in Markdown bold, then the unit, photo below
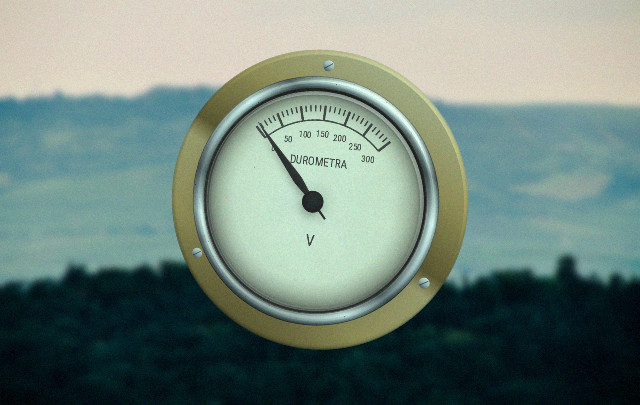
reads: **10** V
